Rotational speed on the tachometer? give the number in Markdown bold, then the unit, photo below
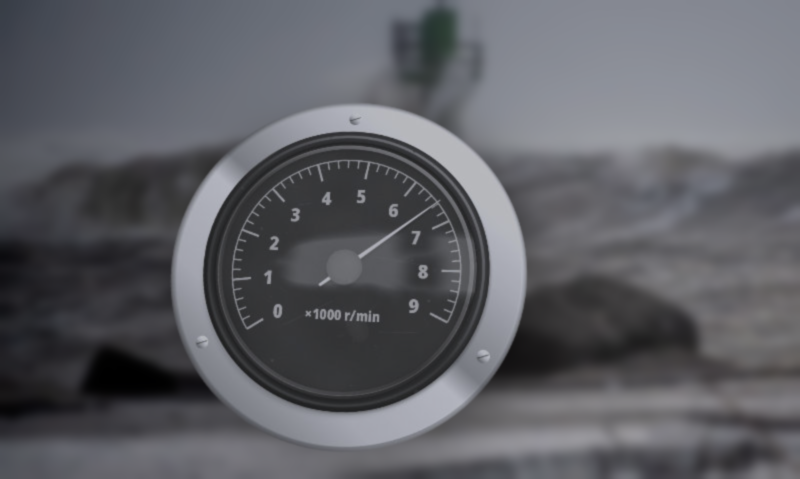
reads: **6600** rpm
